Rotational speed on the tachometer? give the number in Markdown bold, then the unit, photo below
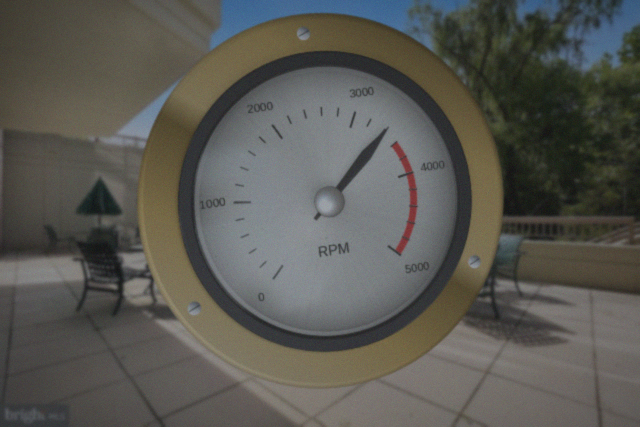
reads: **3400** rpm
